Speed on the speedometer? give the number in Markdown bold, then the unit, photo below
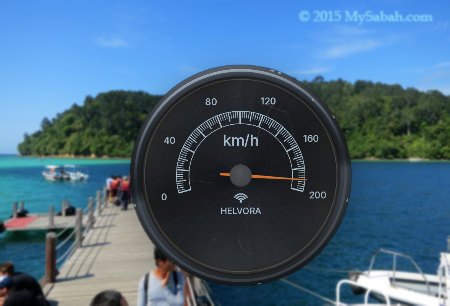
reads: **190** km/h
